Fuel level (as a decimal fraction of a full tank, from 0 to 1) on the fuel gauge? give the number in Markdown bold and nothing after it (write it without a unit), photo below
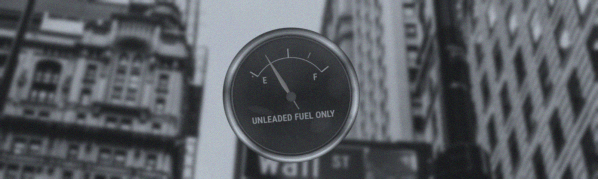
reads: **0.25**
